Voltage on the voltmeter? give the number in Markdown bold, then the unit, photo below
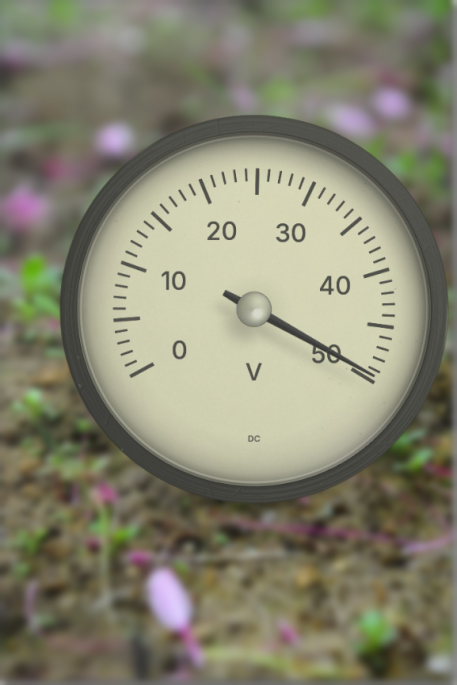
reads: **49.5** V
